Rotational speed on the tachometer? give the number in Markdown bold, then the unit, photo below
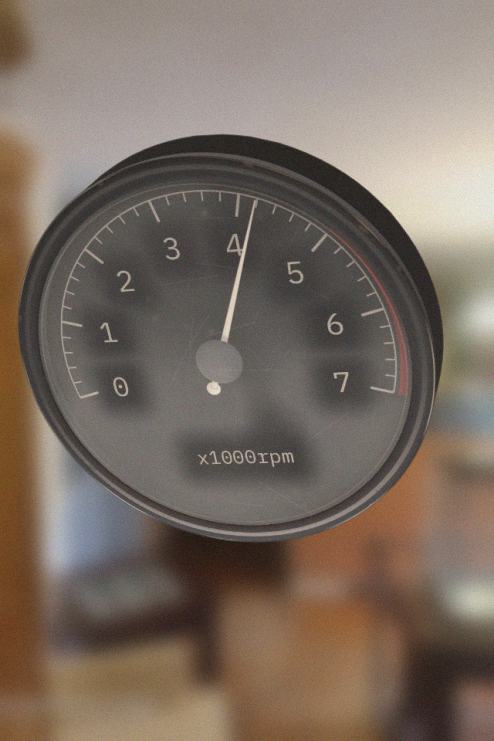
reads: **4200** rpm
